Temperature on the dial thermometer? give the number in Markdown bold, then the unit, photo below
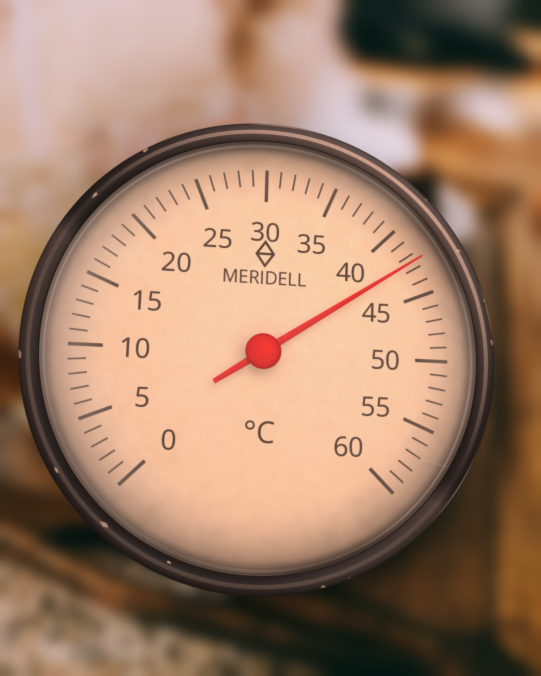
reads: **42.5** °C
